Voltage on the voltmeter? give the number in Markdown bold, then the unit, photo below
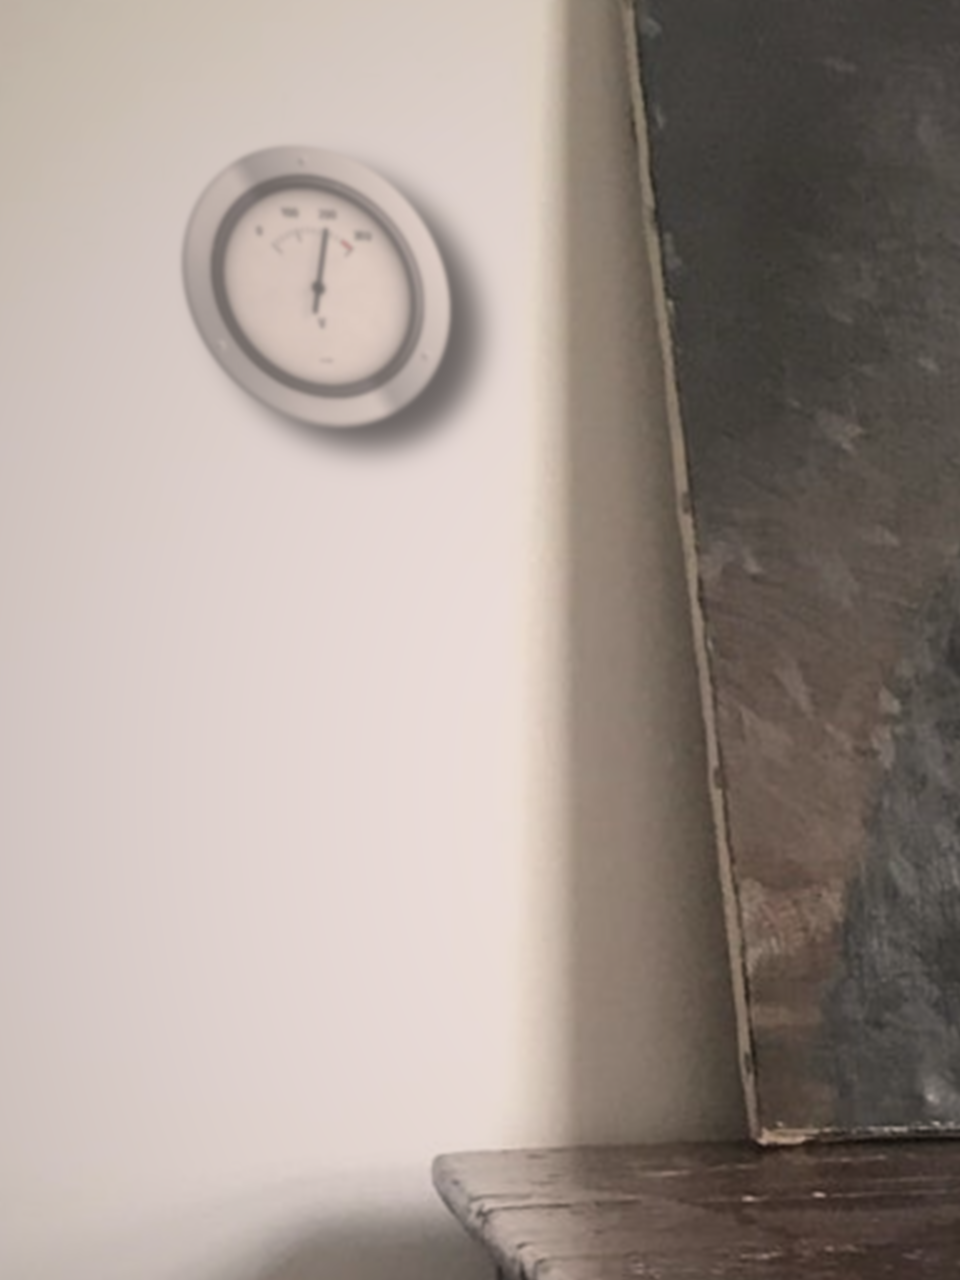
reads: **200** V
